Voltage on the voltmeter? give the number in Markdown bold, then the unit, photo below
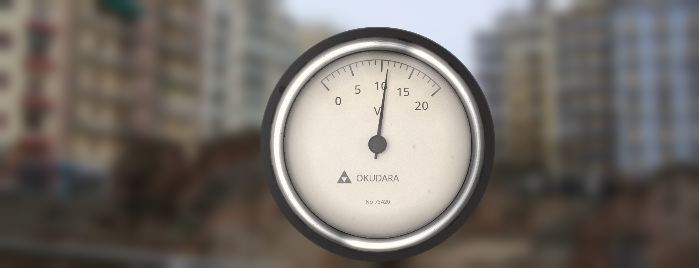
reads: **11** V
